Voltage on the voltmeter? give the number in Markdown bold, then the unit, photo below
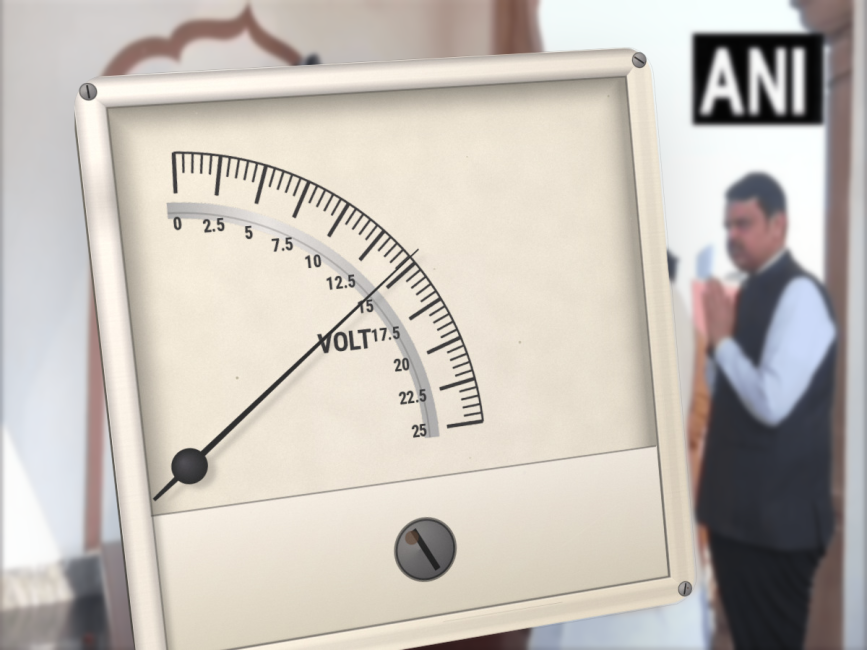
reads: **14.5** V
